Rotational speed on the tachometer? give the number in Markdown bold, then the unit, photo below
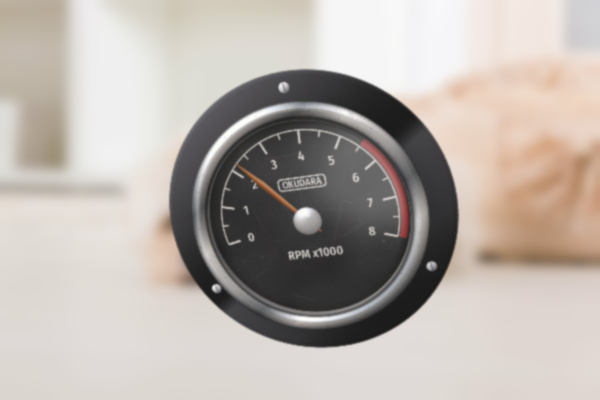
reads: **2250** rpm
